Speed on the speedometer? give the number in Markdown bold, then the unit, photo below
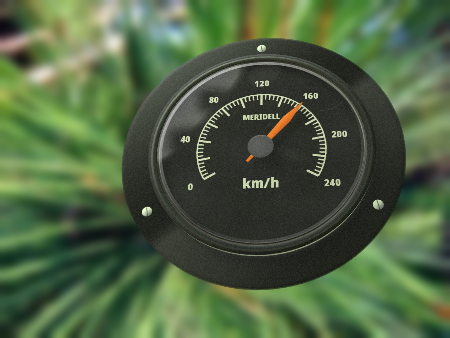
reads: **160** km/h
